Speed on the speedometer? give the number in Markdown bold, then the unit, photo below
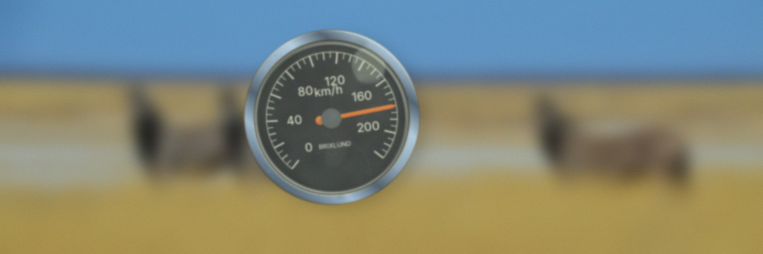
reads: **180** km/h
